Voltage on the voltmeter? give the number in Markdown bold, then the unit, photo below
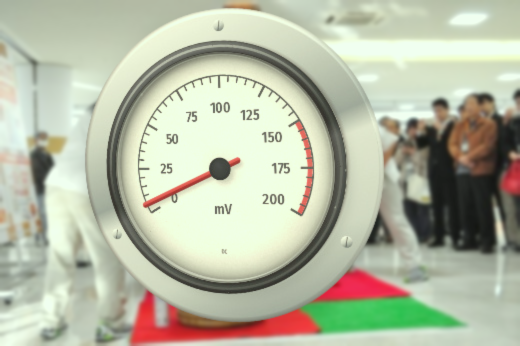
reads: **5** mV
